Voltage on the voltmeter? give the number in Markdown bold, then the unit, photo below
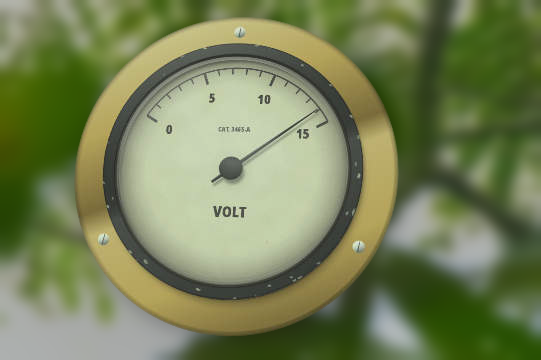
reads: **14** V
